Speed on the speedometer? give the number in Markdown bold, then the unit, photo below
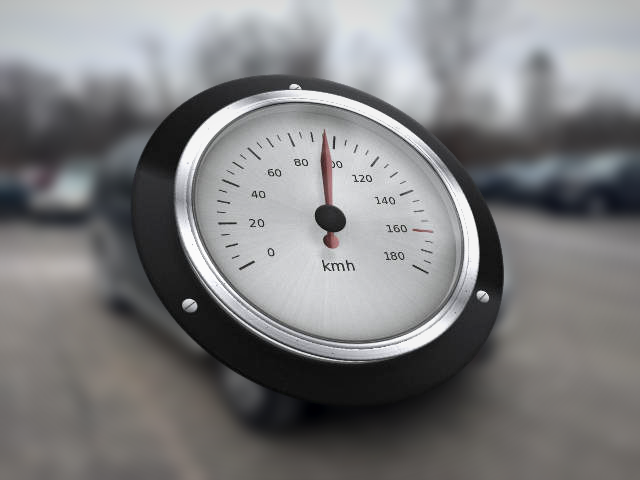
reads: **95** km/h
